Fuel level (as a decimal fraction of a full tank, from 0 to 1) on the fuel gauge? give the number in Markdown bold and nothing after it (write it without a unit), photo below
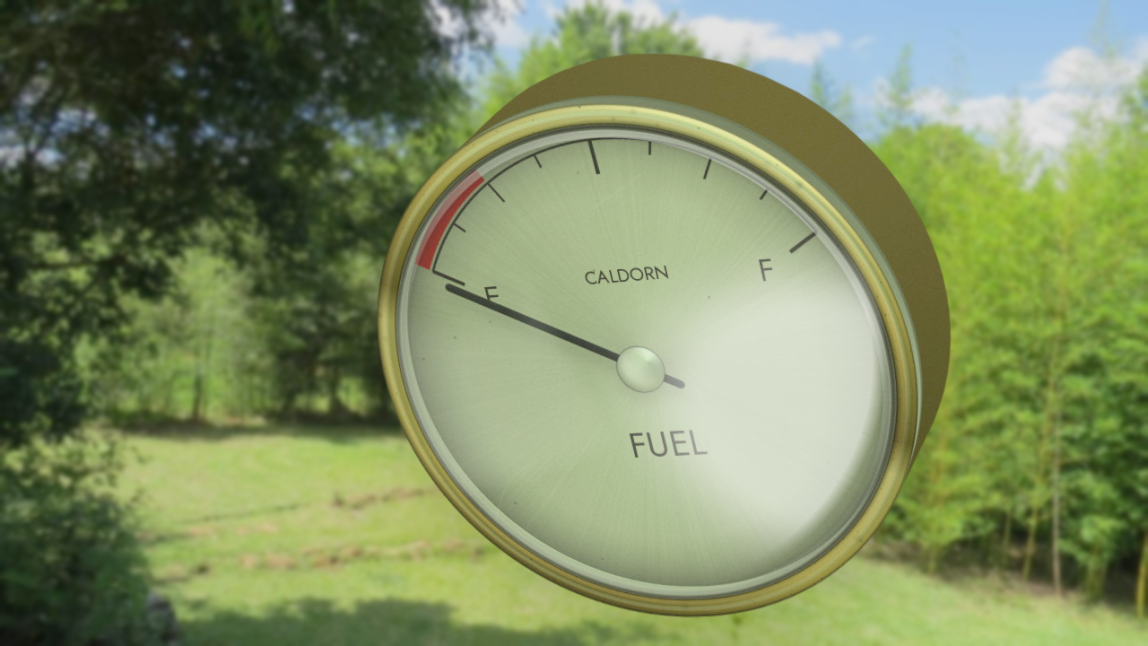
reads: **0**
